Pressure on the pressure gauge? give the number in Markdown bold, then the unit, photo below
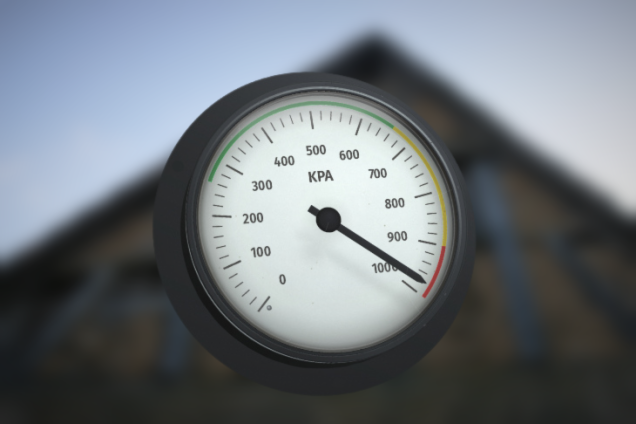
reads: **980** kPa
